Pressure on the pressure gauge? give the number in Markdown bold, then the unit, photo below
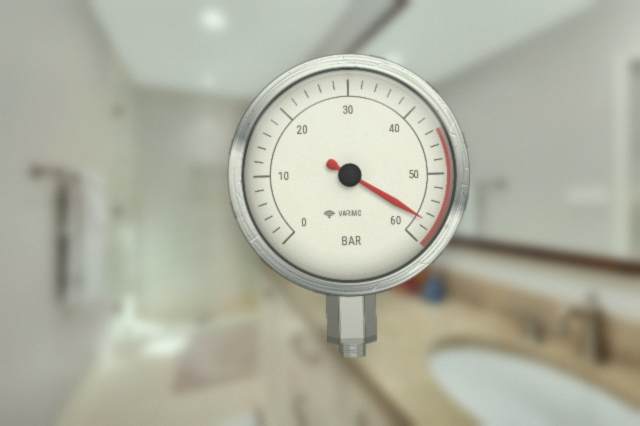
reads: **57** bar
